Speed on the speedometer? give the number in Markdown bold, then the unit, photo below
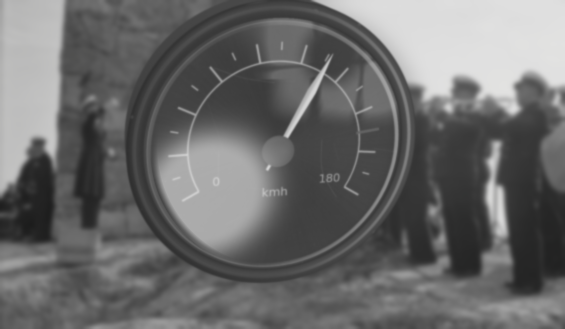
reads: **110** km/h
